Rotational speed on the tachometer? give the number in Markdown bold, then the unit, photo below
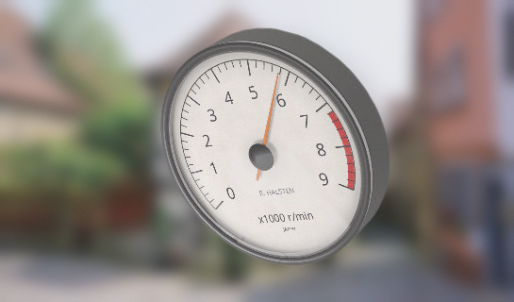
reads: **5800** rpm
